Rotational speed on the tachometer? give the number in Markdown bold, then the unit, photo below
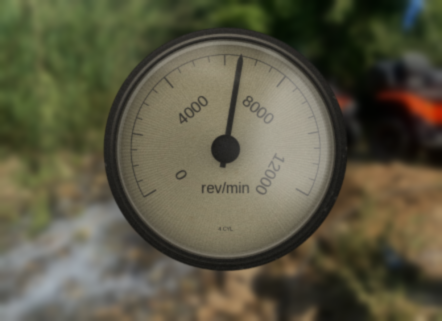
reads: **6500** rpm
